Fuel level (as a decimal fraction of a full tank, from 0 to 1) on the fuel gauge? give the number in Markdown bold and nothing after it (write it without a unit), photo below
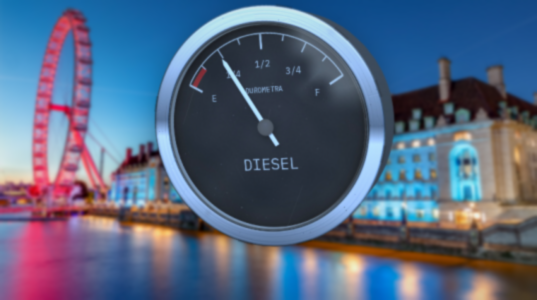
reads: **0.25**
